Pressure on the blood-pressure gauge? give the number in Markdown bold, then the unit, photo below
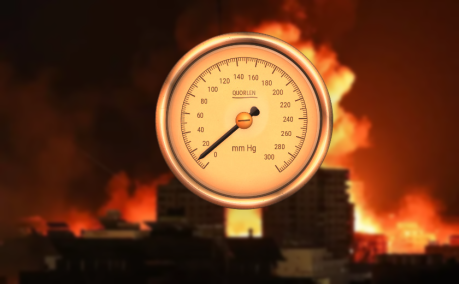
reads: **10** mmHg
